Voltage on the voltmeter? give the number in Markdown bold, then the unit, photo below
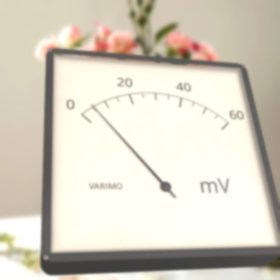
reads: **5** mV
